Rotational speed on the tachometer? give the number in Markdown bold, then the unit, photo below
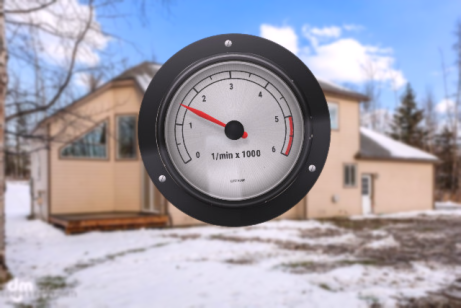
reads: **1500** rpm
